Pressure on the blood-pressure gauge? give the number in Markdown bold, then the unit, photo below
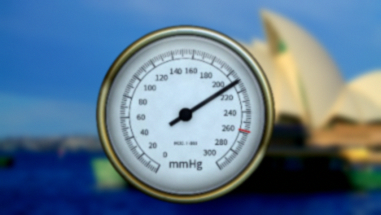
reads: **210** mmHg
